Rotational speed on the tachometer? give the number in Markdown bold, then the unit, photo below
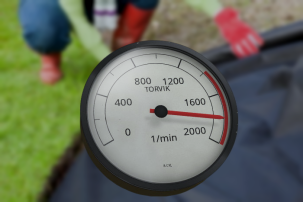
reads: **1800** rpm
